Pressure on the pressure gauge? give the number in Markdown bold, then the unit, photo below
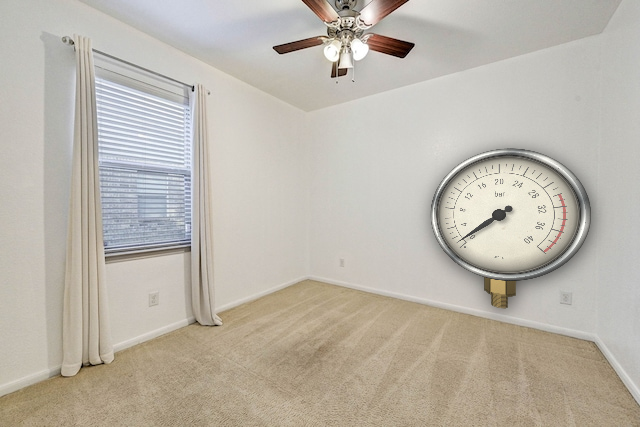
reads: **1** bar
